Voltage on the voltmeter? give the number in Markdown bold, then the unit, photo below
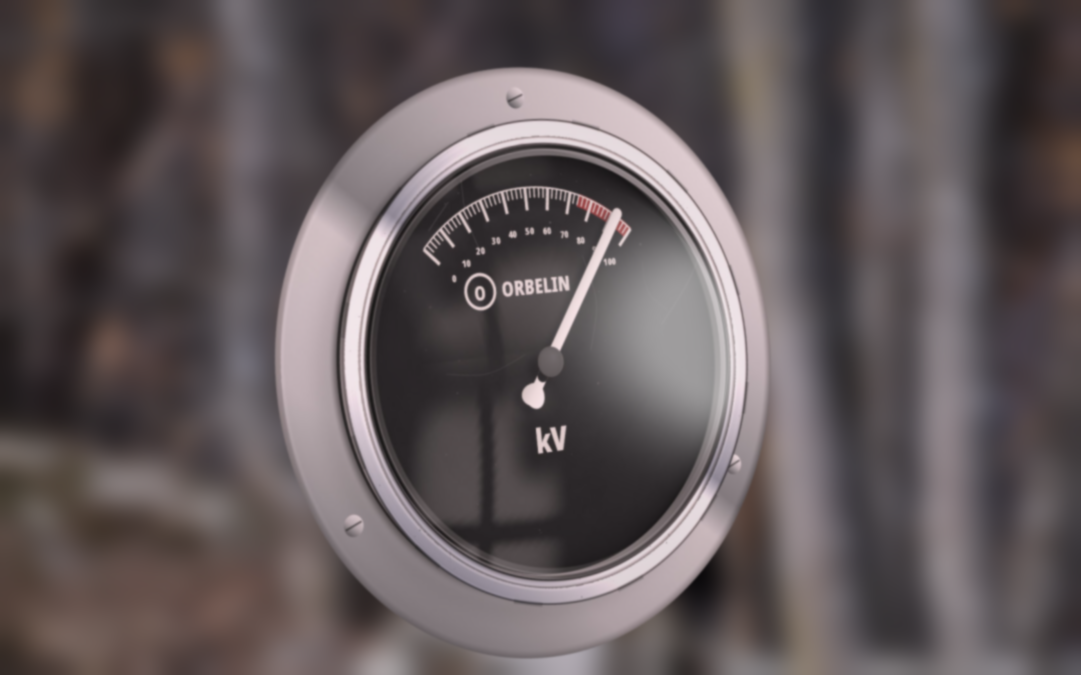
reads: **90** kV
